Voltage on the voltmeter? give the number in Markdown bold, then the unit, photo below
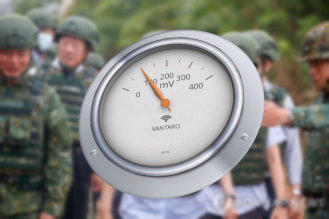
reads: **100** mV
